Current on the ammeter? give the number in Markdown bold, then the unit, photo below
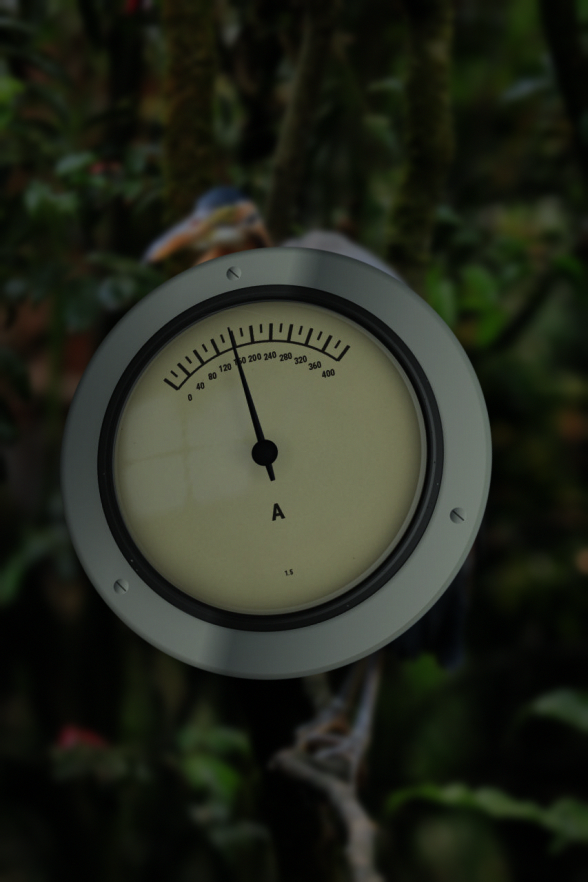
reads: **160** A
